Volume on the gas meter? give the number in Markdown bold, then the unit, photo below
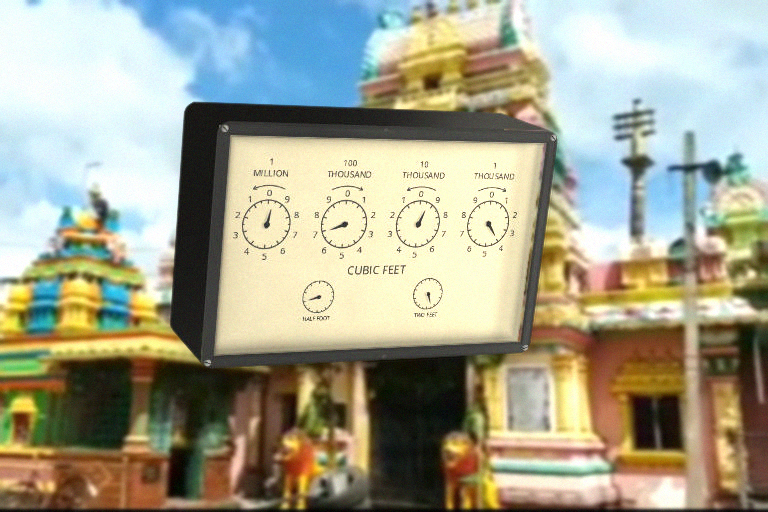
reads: **969400** ft³
